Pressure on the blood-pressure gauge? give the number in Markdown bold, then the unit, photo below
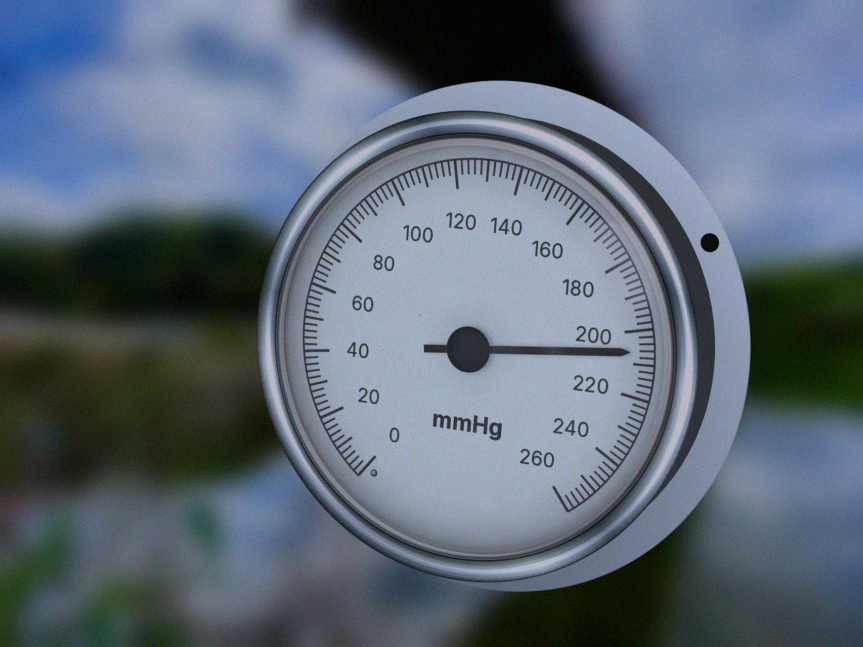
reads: **206** mmHg
